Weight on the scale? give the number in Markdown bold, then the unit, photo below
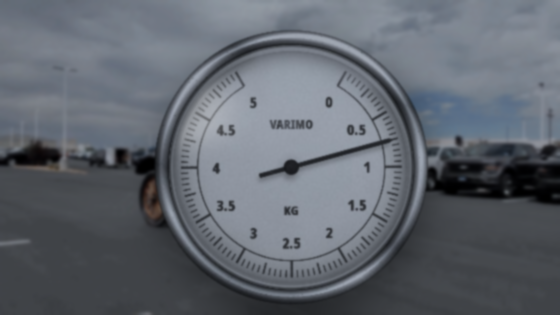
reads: **0.75** kg
